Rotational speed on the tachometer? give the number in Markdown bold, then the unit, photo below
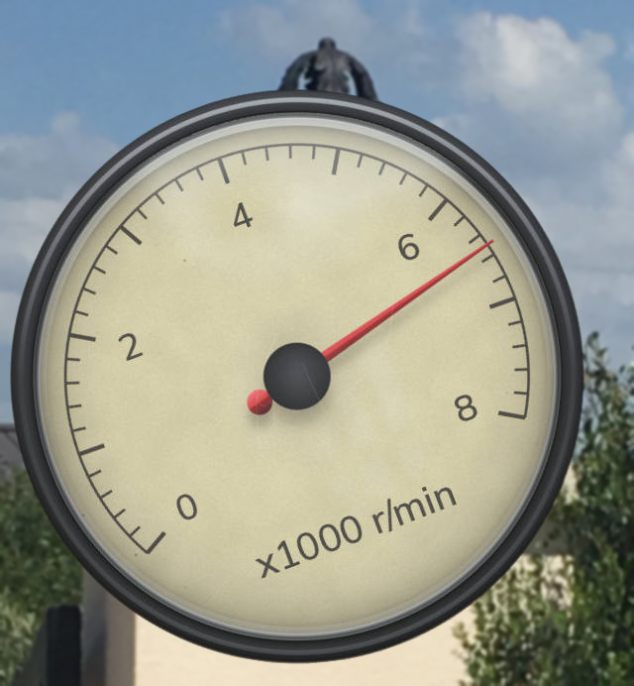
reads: **6500** rpm
